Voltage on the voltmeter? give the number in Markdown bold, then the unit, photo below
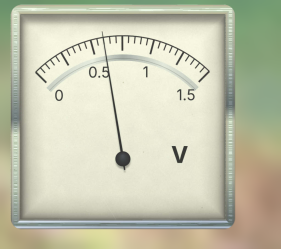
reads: **0.6** V
